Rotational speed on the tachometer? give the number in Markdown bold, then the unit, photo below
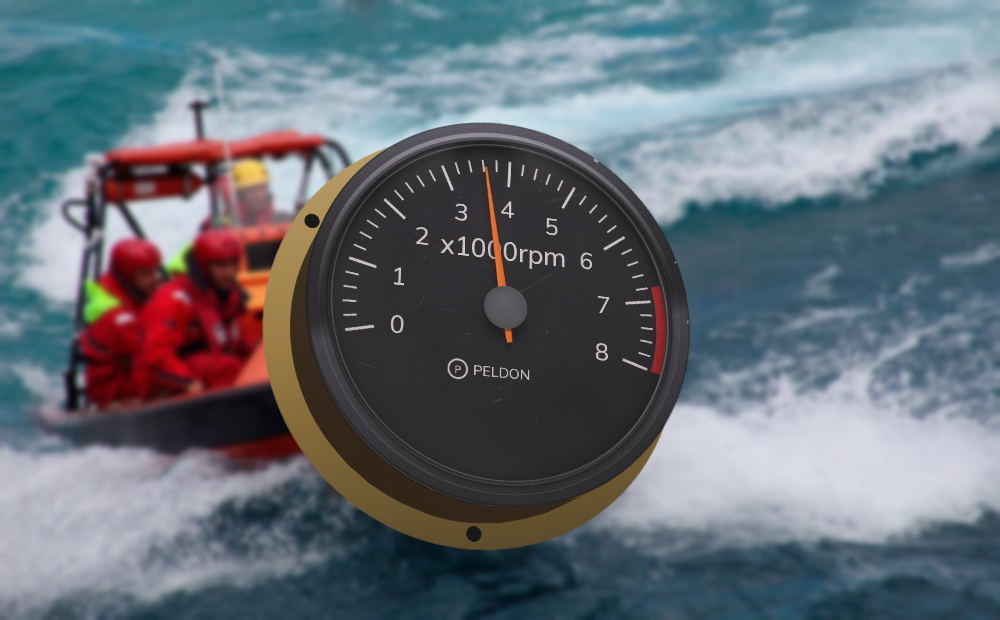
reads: **3600** rpm
